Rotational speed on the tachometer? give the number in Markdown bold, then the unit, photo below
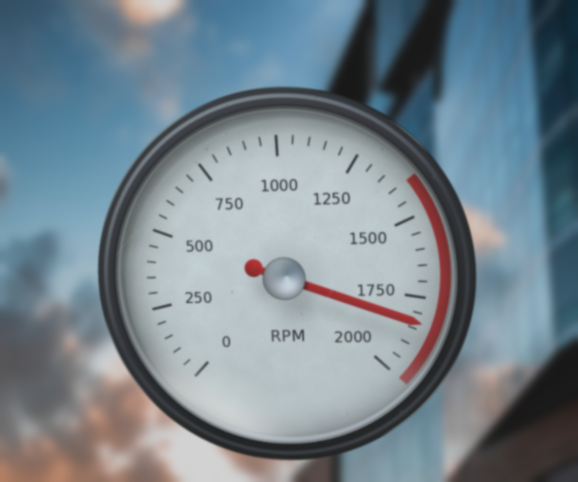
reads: **1825** rpm
